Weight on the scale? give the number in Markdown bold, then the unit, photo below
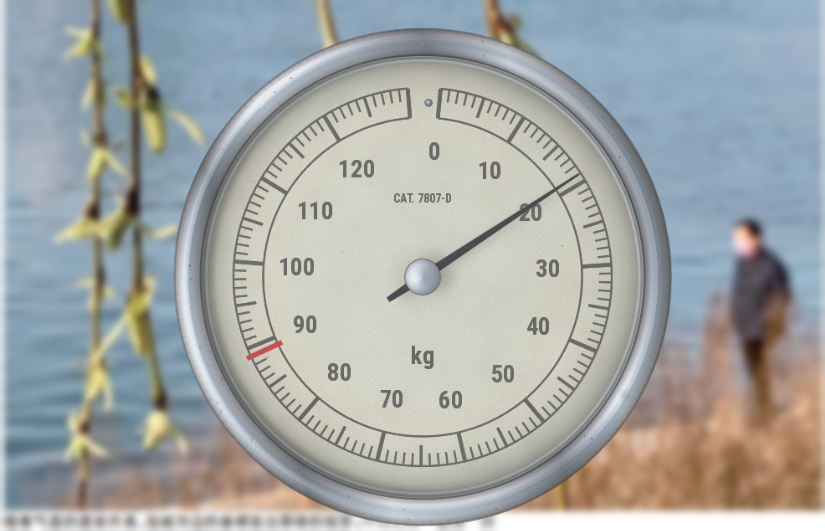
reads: **19** kg
